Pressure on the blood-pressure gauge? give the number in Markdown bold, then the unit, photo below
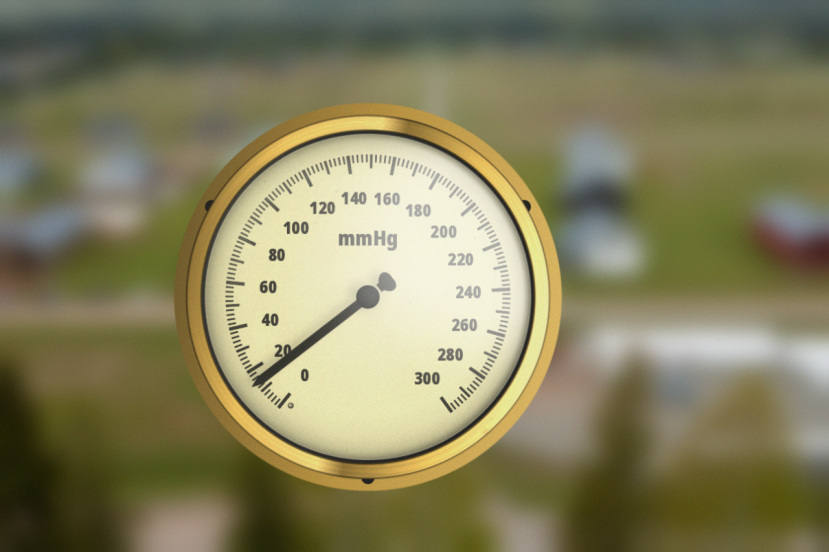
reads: **14** mmHg
